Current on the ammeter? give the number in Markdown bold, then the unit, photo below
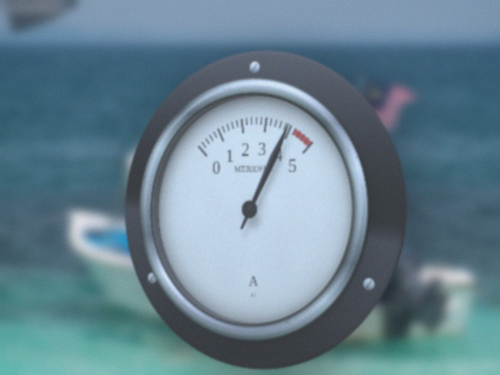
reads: **4** A
